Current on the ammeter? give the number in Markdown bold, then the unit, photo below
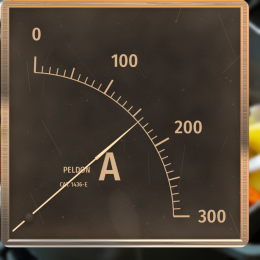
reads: **160** A
